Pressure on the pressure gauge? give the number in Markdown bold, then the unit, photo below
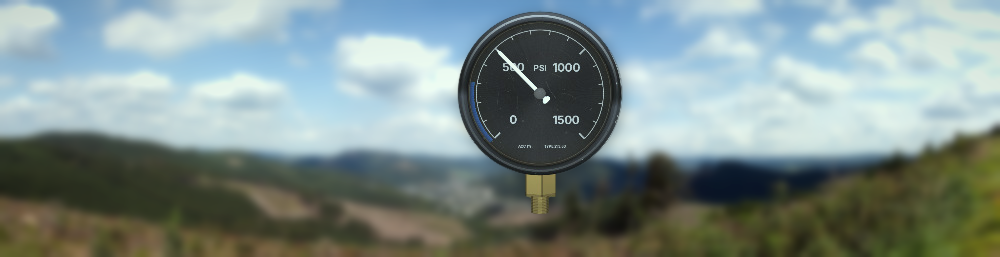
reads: **500** psi
